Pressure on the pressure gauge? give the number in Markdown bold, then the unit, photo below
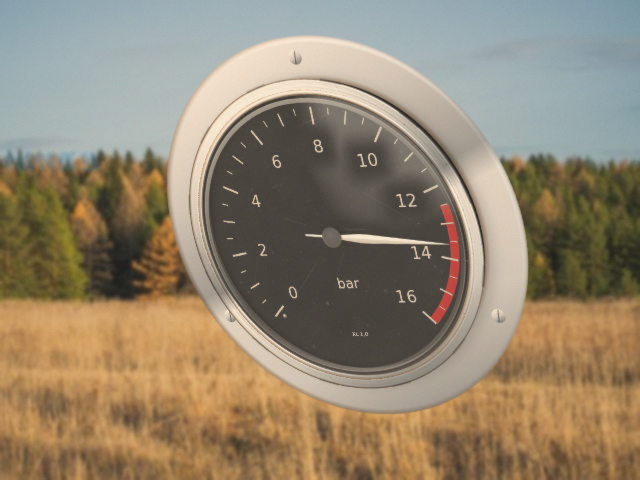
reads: **13.5** bar
